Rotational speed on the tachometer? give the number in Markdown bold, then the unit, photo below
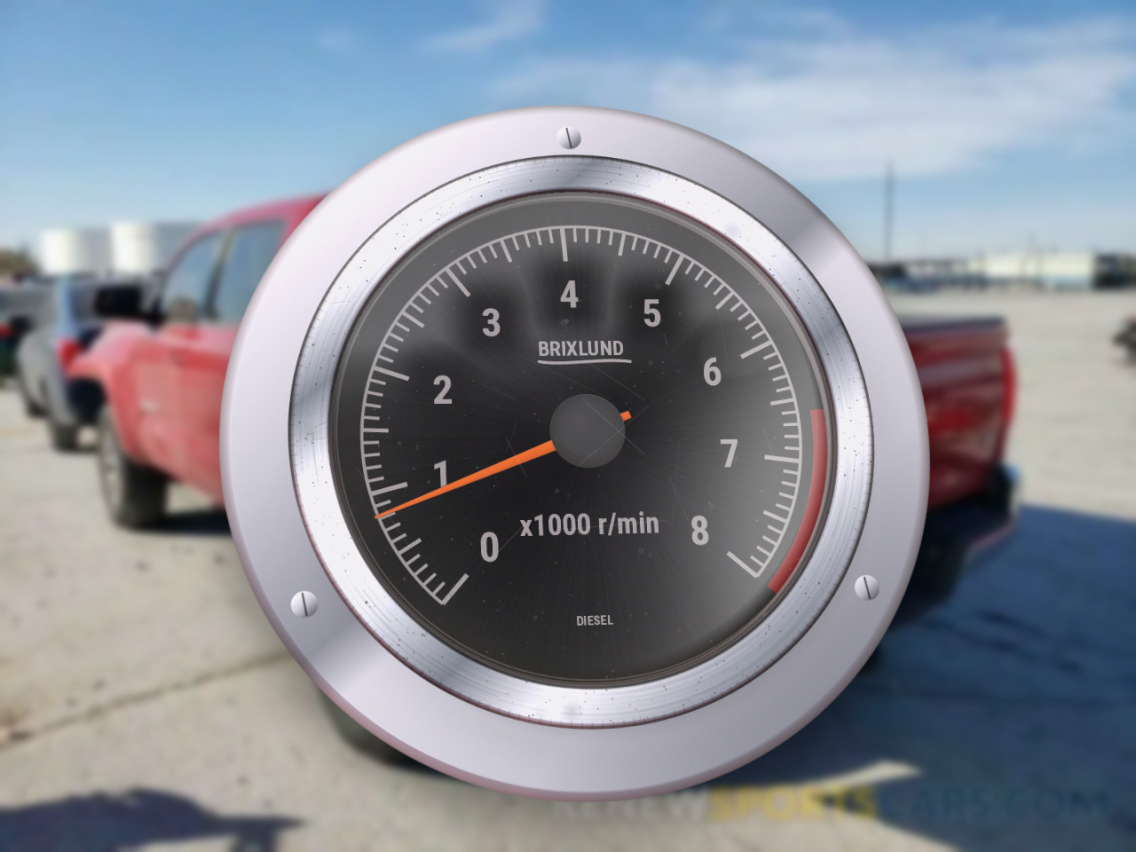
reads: **800** rpm
